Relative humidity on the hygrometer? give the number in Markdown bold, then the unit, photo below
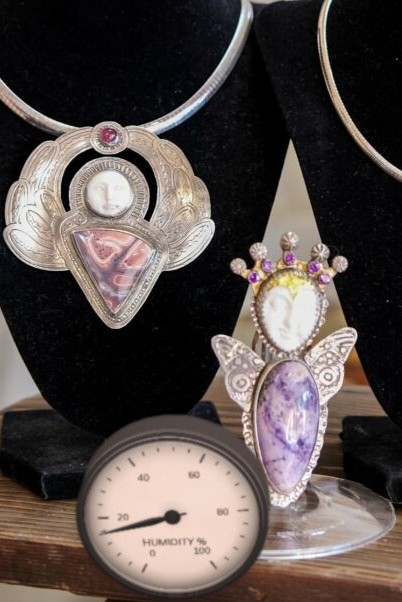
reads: **16** %
